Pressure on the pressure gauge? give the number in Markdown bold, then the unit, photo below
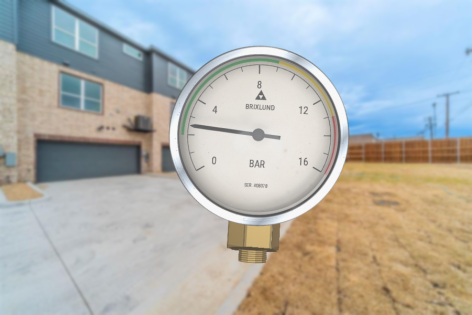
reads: **2.5** bar
